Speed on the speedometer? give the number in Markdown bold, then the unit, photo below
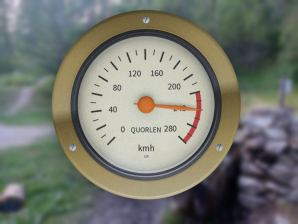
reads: **240** km/h
